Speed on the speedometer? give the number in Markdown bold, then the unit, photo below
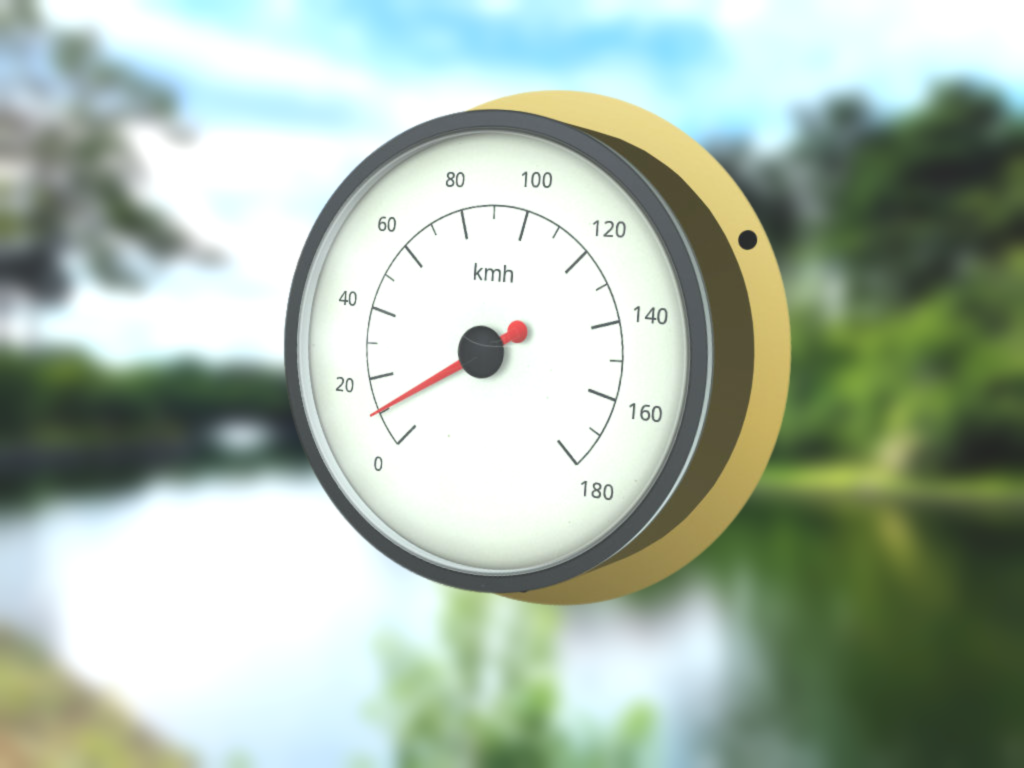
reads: **10** km/h
